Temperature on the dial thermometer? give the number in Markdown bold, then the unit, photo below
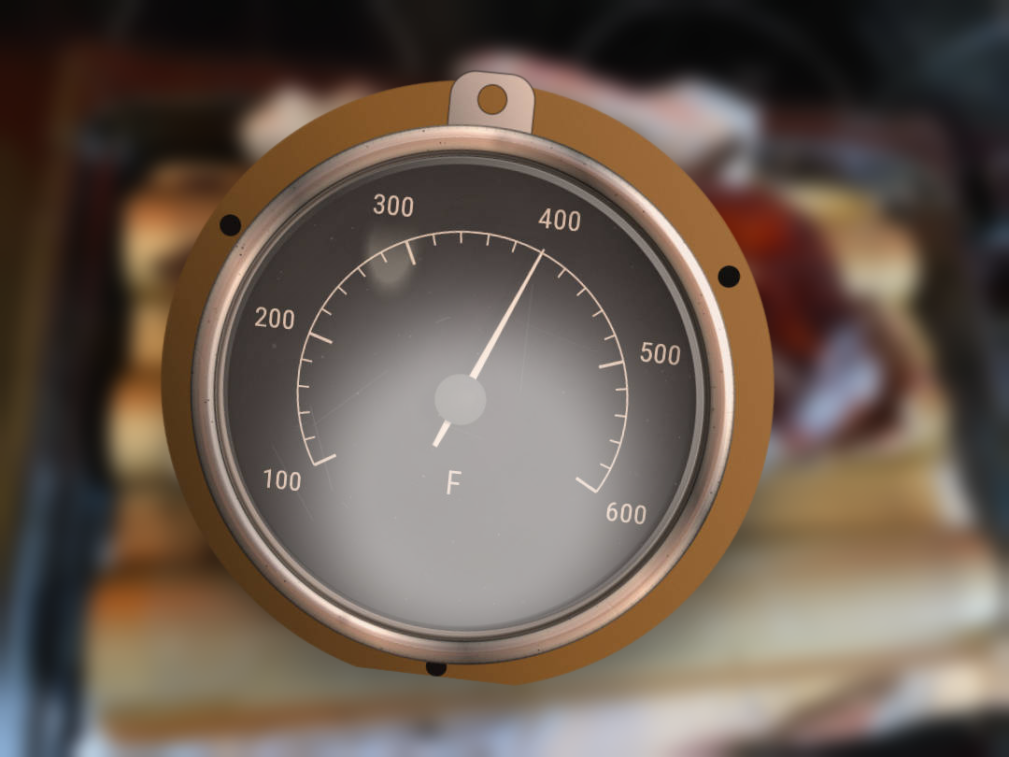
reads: **400** °F
